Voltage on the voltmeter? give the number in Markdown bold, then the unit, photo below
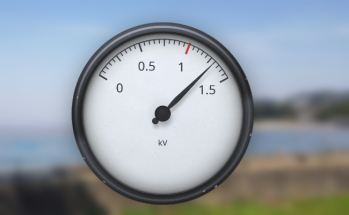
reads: **1.3** kV
